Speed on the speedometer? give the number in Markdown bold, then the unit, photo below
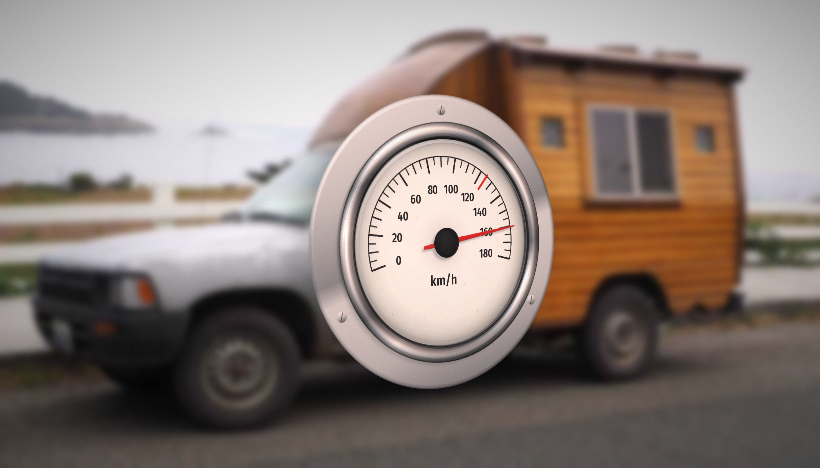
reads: **160** km/h
